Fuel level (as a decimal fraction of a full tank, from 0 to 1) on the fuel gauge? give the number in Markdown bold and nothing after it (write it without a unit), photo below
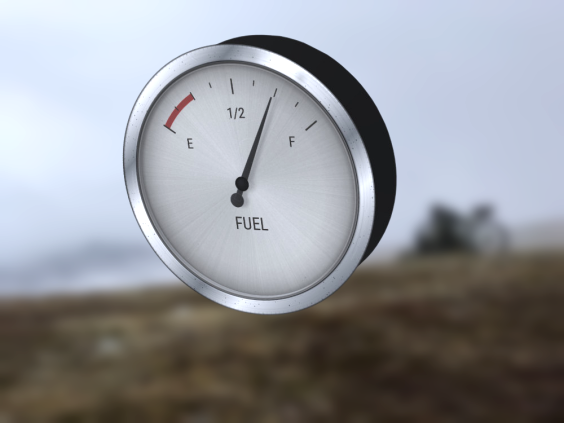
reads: **0.75**
